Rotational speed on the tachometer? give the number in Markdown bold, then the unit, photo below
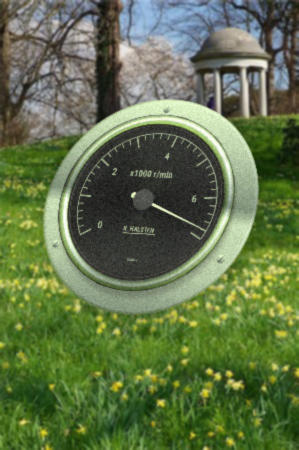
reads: **6800** rpm
